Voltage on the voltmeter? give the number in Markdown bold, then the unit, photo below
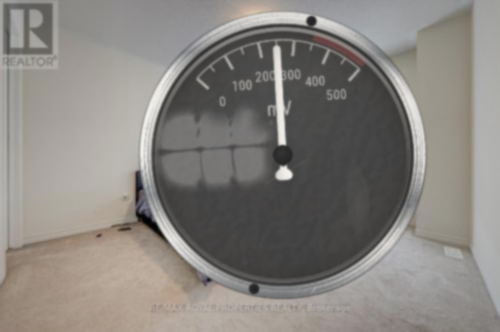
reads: **250** mV
